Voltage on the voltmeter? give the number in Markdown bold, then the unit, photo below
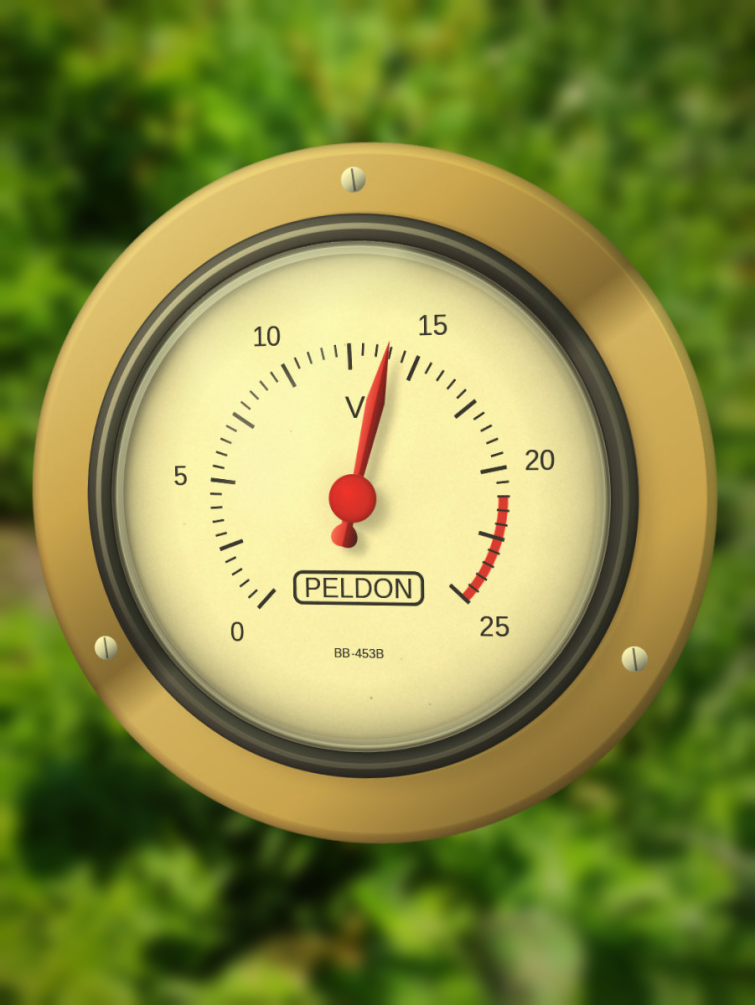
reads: **14** V
